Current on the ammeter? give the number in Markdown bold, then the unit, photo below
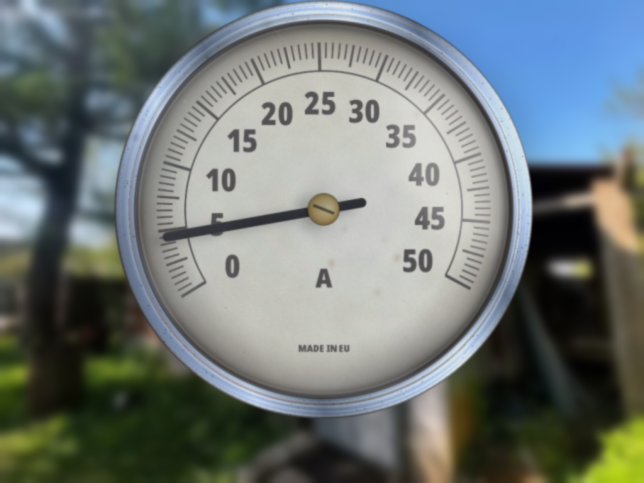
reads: **4.5** A
